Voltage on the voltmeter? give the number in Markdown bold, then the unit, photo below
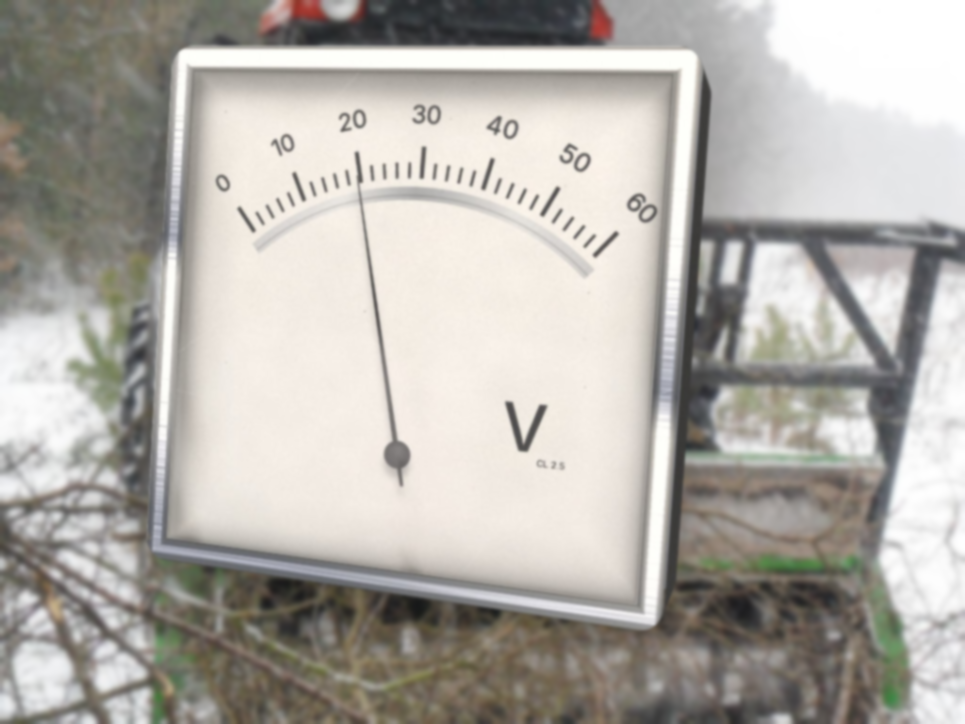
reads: **20** V
